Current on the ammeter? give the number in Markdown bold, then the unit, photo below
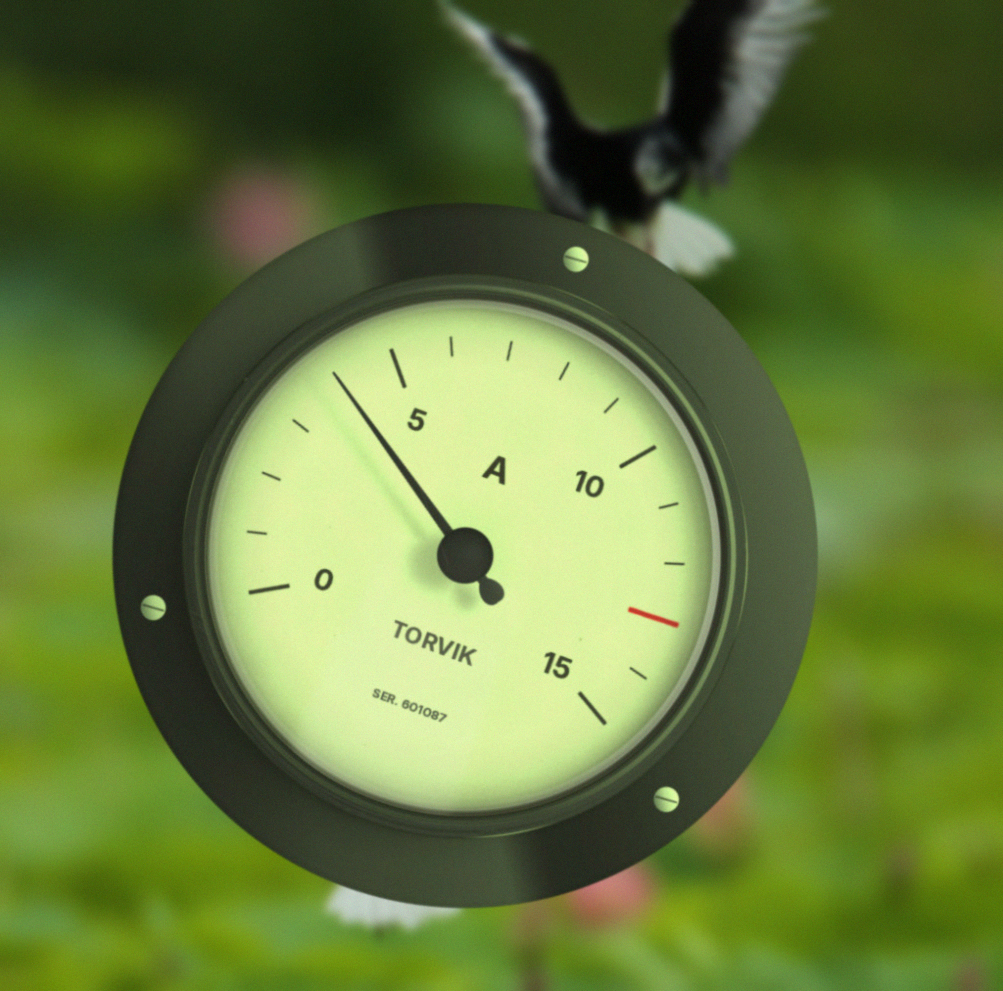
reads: **4** A
